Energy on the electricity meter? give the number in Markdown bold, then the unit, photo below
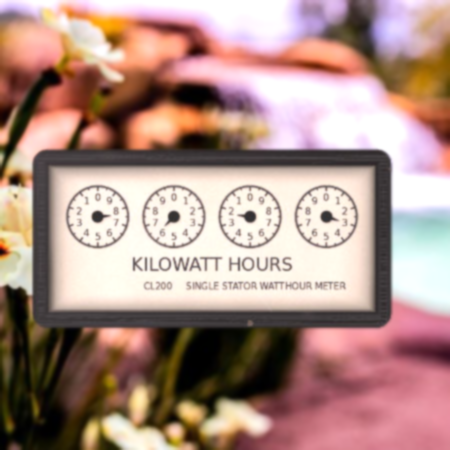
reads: **7623** kWh
